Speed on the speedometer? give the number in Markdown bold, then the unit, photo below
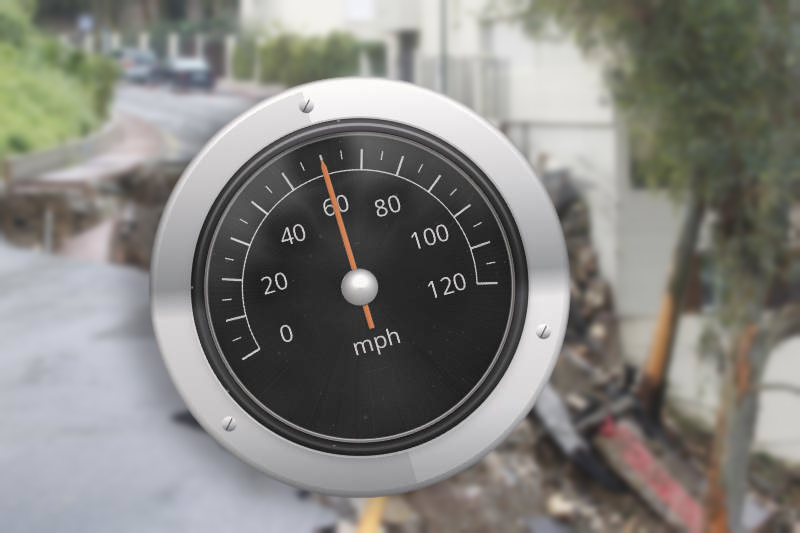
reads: **60** mph
